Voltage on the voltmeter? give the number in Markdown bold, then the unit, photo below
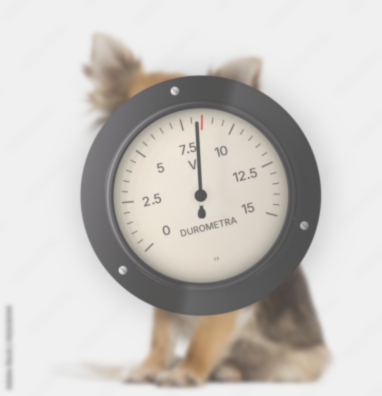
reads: **8.25** V
